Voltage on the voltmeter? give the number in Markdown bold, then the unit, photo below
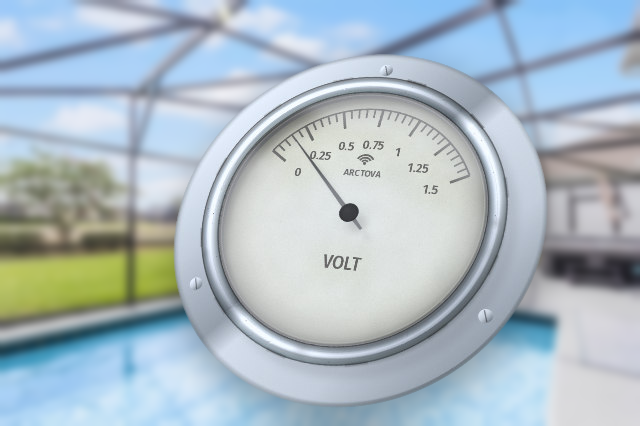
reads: **0.15** V
